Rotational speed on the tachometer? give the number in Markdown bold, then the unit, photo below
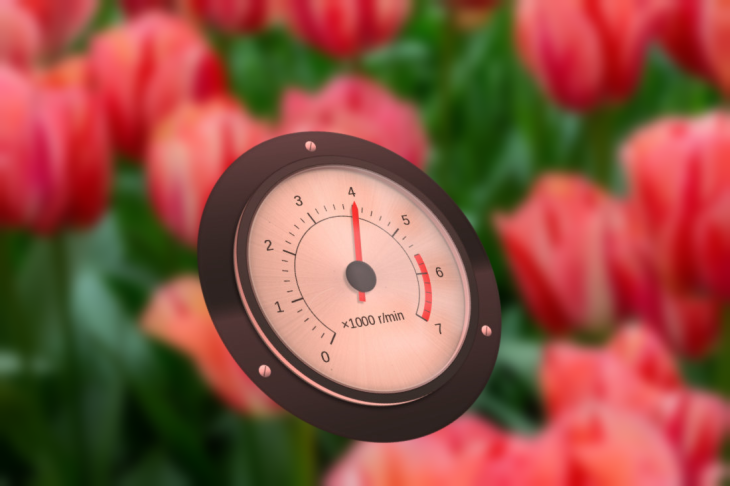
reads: **4000** rpm
